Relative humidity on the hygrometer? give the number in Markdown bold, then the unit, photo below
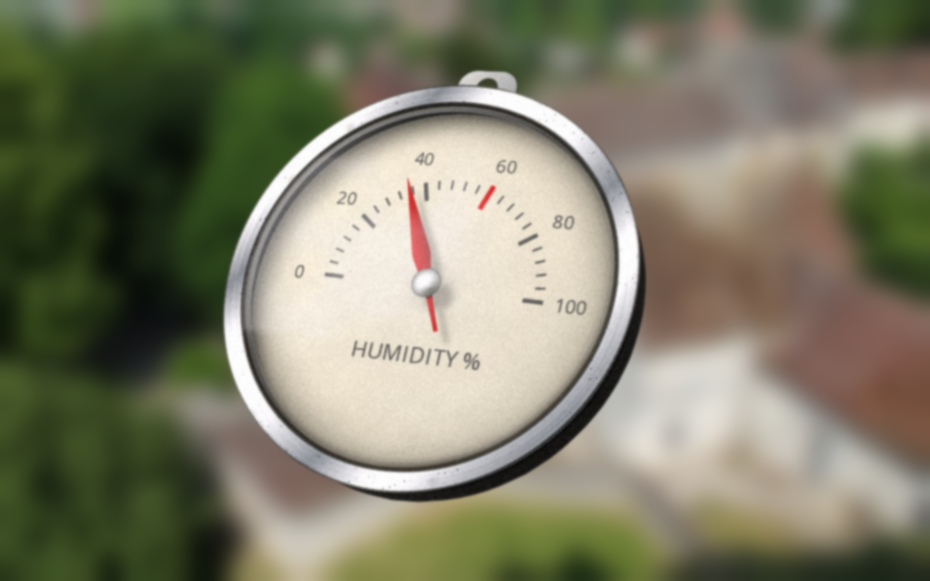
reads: **36** %
